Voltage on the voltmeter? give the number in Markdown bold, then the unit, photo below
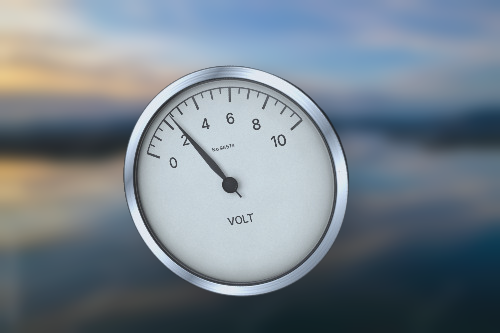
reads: **2.5** V
